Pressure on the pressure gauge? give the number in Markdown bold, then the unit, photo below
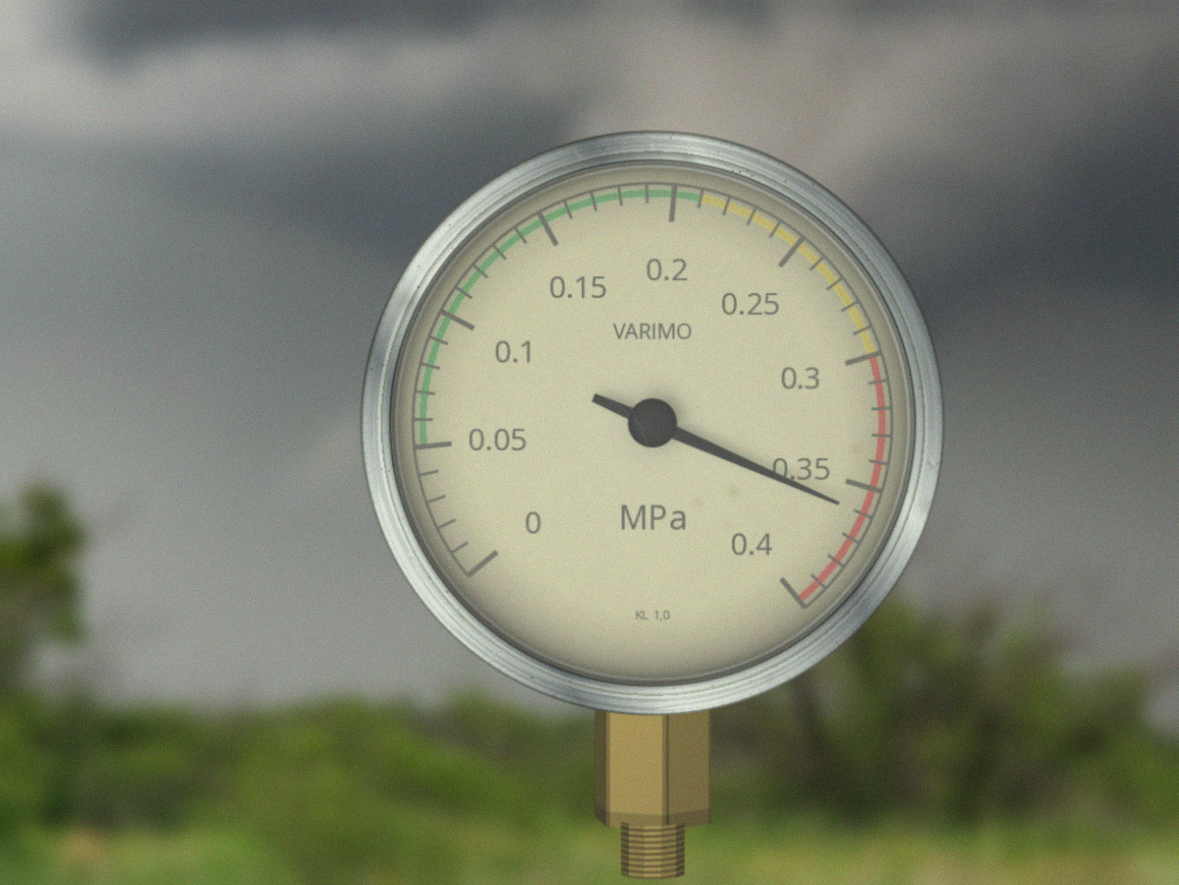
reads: **0.36** MPa
